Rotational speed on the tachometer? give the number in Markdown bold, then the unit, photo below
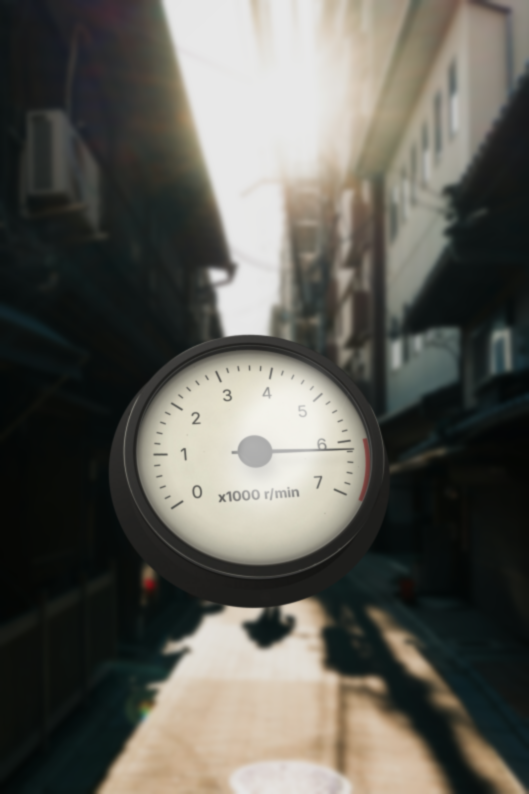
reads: **6200** rpm
